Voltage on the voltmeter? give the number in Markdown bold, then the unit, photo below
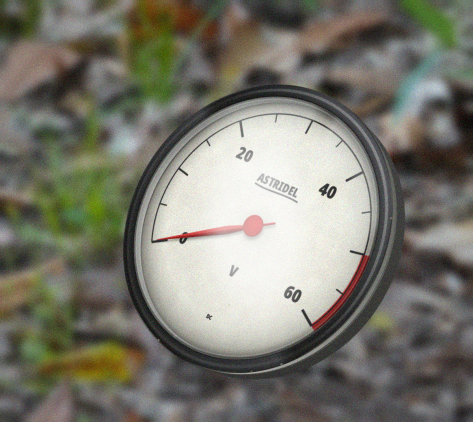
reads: **0** V
